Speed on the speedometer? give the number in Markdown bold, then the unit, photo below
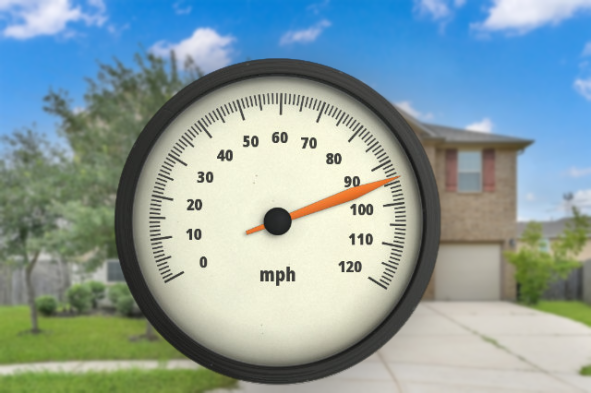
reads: **94** mph
